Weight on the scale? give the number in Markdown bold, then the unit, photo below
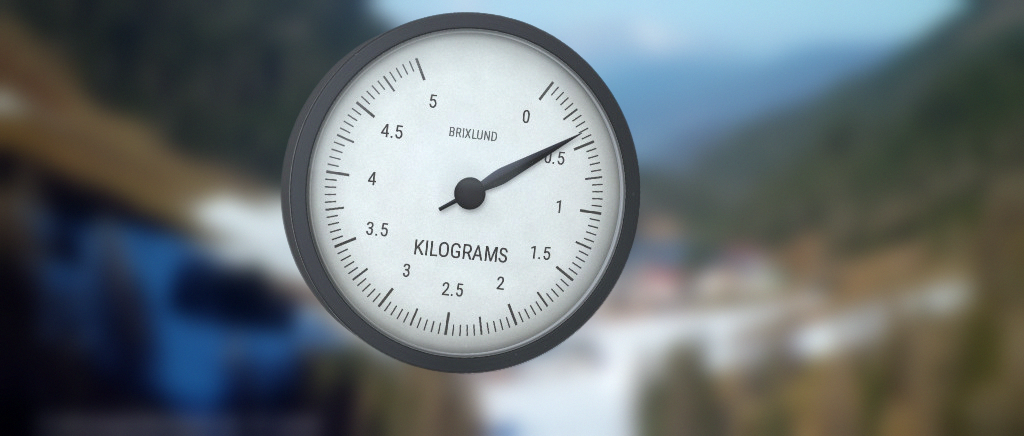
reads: **0.4** kg
